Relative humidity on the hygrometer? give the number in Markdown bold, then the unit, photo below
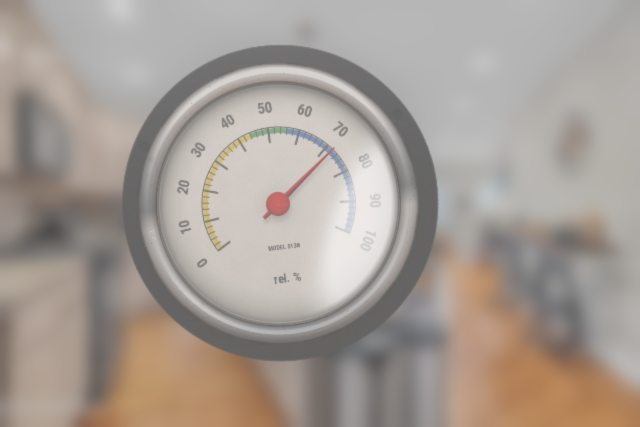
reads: **72** %
